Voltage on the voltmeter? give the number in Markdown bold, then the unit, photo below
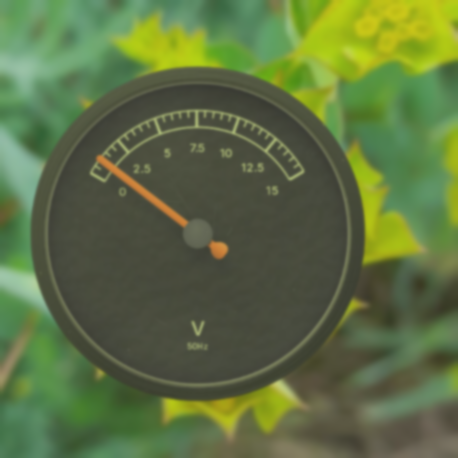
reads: **1** V
